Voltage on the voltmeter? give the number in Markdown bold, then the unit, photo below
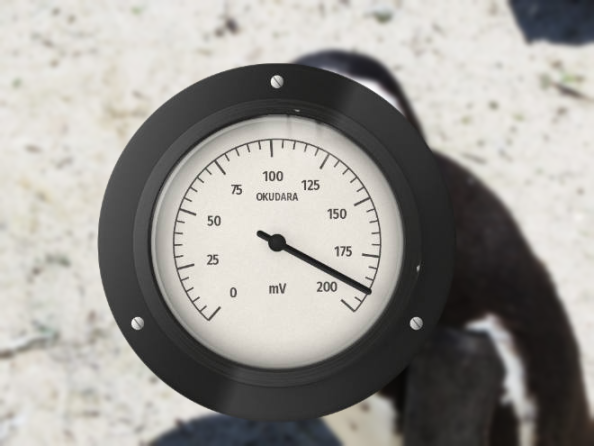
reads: **190** mV
